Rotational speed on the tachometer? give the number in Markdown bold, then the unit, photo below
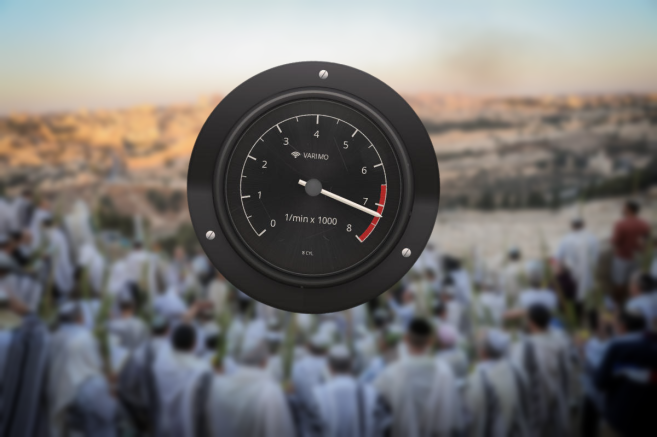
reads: **7250** rpm
